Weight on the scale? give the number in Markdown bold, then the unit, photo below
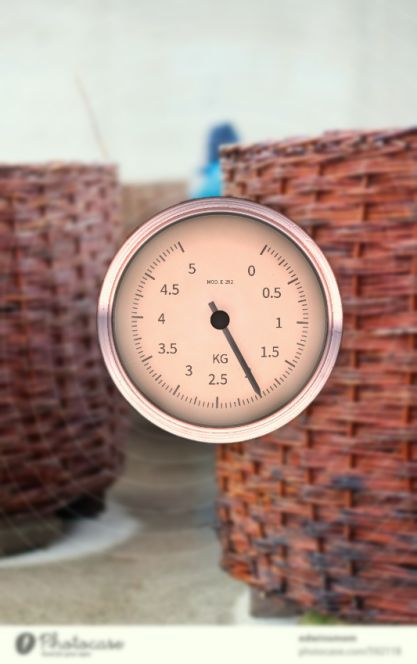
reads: **2** kg
